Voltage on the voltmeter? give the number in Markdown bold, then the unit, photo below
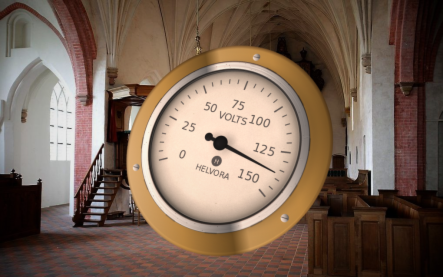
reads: **137.5** V
